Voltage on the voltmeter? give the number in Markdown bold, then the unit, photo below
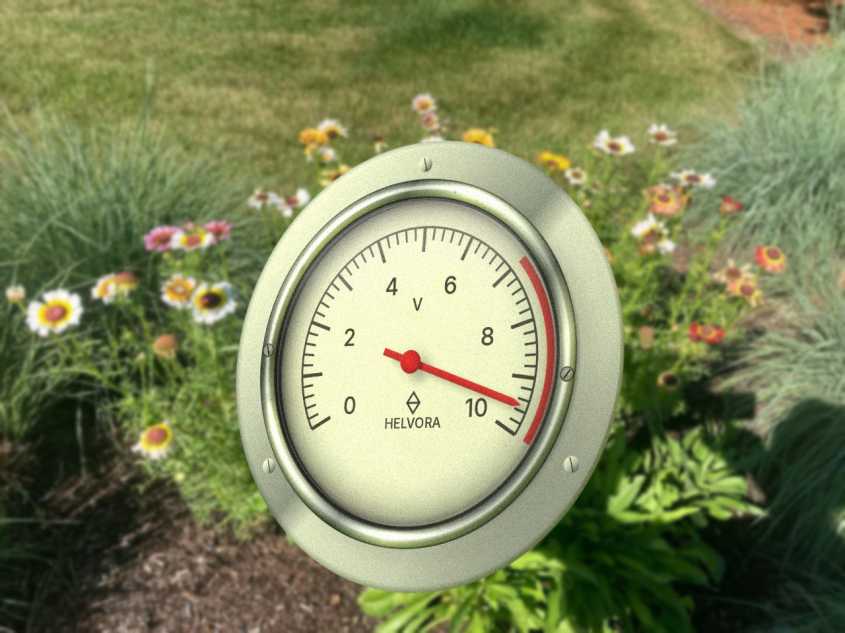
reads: **9.5** V
